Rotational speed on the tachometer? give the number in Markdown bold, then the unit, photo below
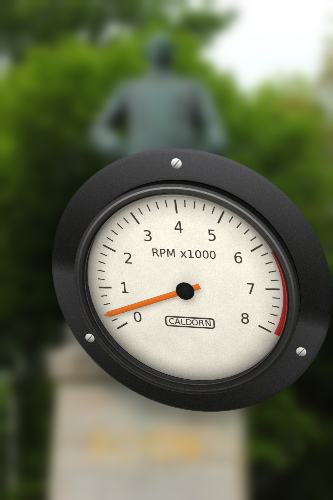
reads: **400** rpm
